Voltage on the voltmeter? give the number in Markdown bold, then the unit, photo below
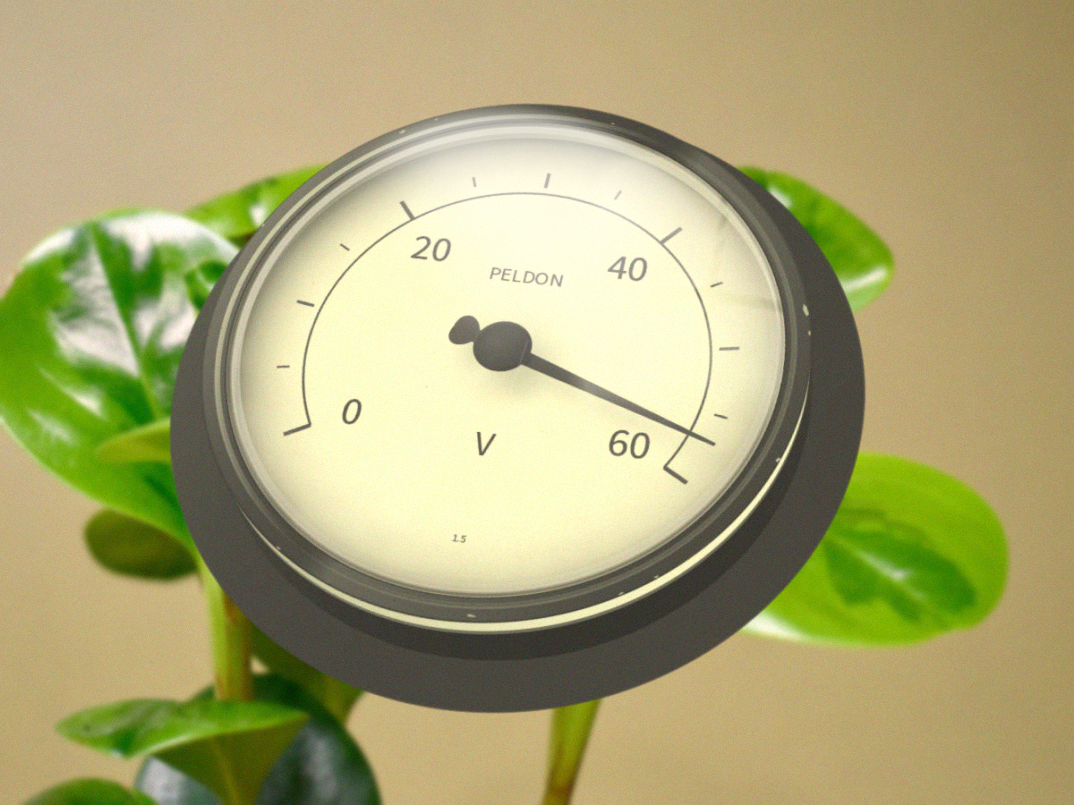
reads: **57.5** V
